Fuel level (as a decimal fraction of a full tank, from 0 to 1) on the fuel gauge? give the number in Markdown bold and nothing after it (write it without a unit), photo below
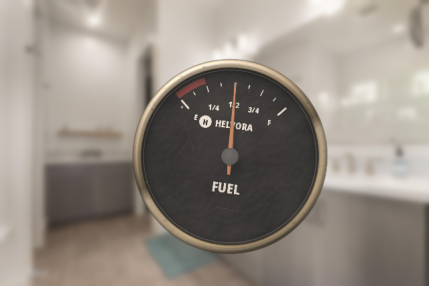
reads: **0.5**
